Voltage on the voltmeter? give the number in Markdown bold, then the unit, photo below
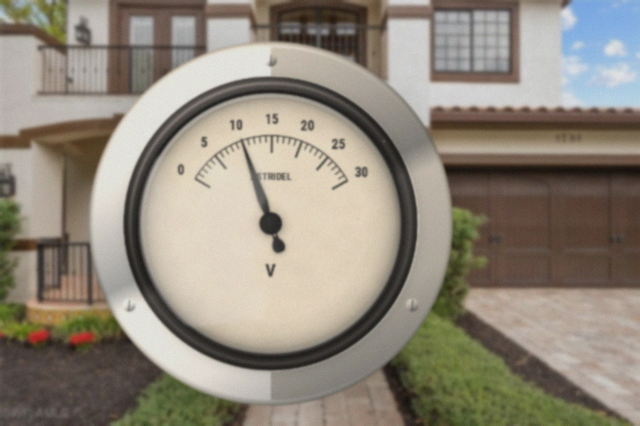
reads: **10** V
